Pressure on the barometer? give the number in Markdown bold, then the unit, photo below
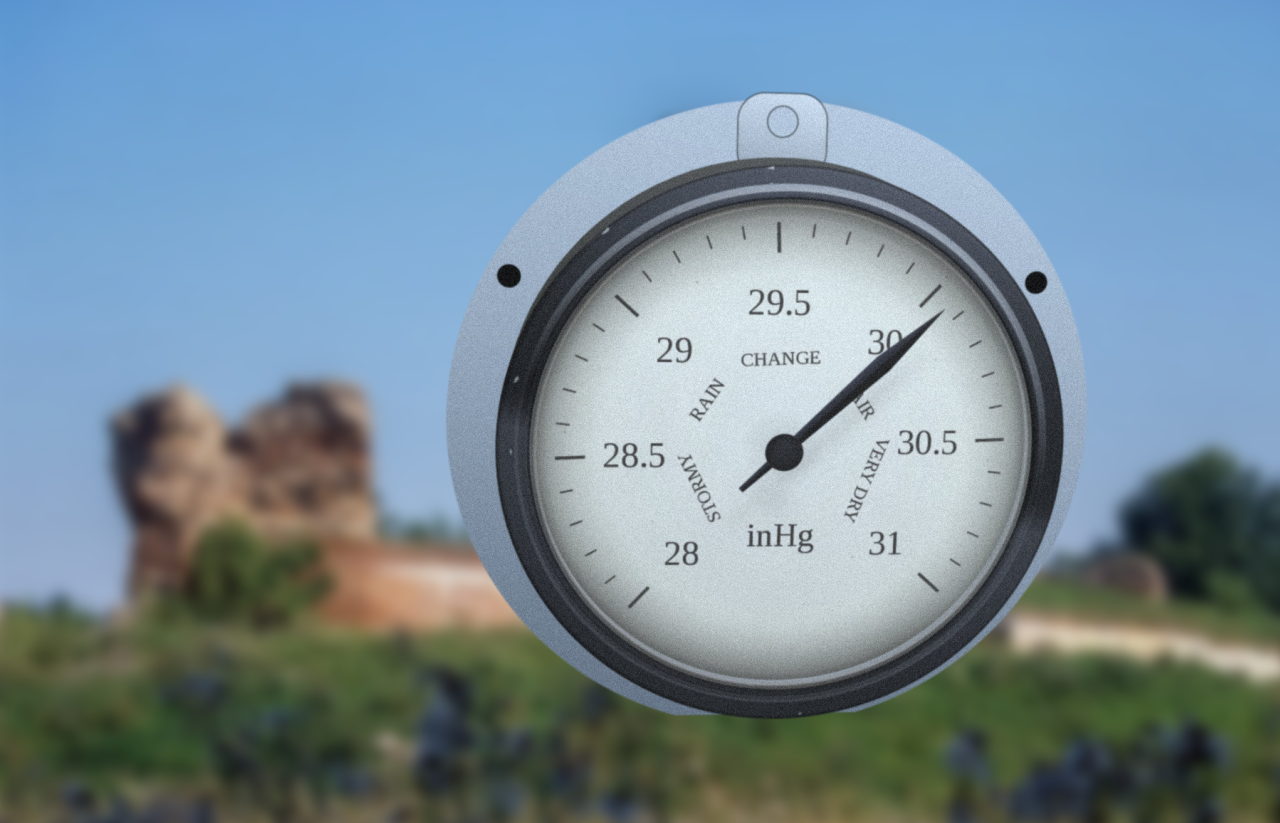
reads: **30.05** inHg
